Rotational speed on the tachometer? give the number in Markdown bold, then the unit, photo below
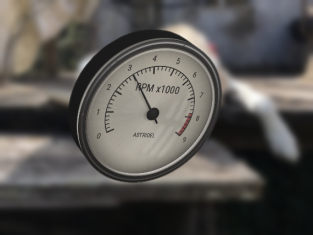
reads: **3000** rpm
